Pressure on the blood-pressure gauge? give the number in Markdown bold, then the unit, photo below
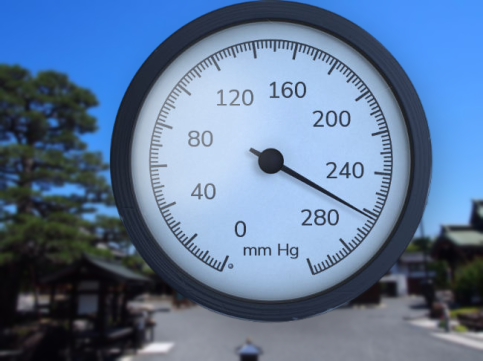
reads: **262** mmHg
